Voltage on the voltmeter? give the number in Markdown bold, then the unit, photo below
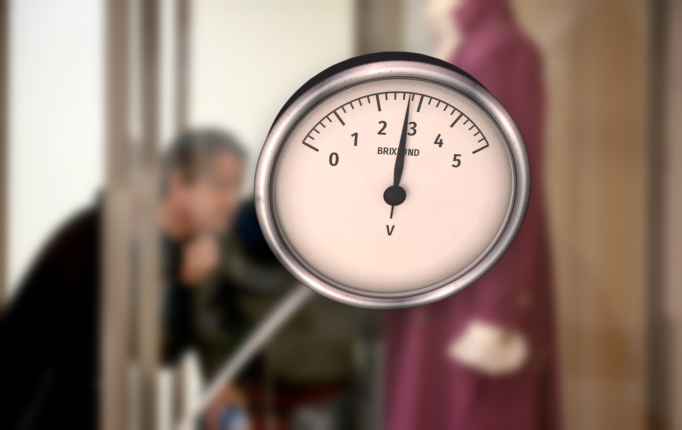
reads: **2.7** V
